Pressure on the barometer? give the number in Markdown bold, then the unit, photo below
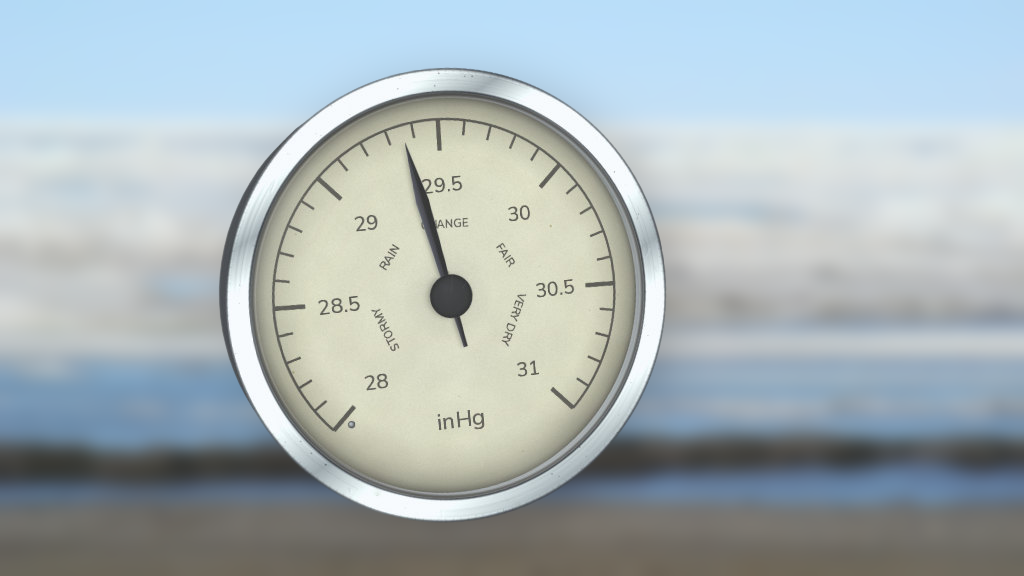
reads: **29.35** inHg
